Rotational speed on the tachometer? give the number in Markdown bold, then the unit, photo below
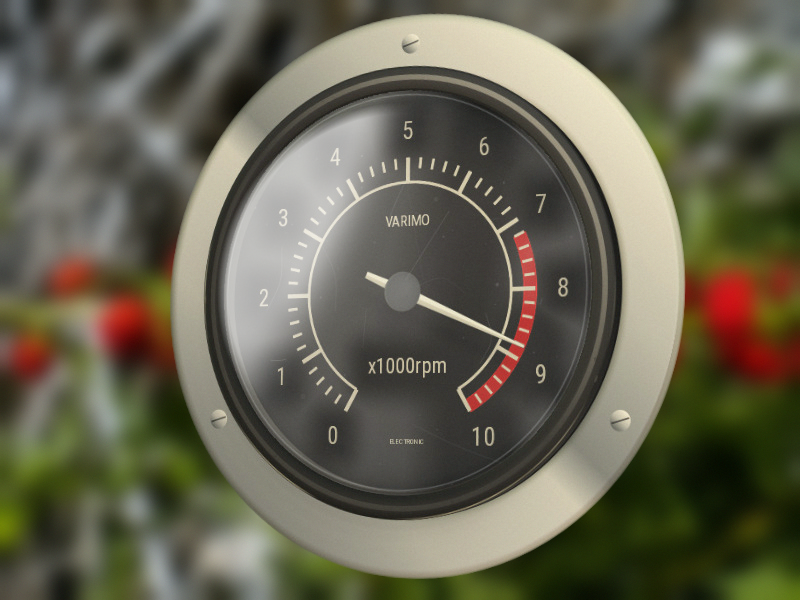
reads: **8800** rpm
